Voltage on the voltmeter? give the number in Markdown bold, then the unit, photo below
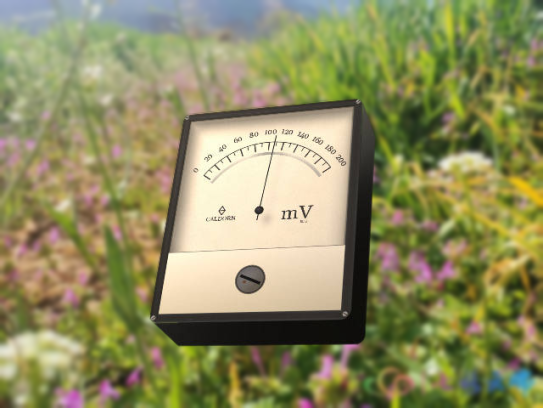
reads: **110** mV
